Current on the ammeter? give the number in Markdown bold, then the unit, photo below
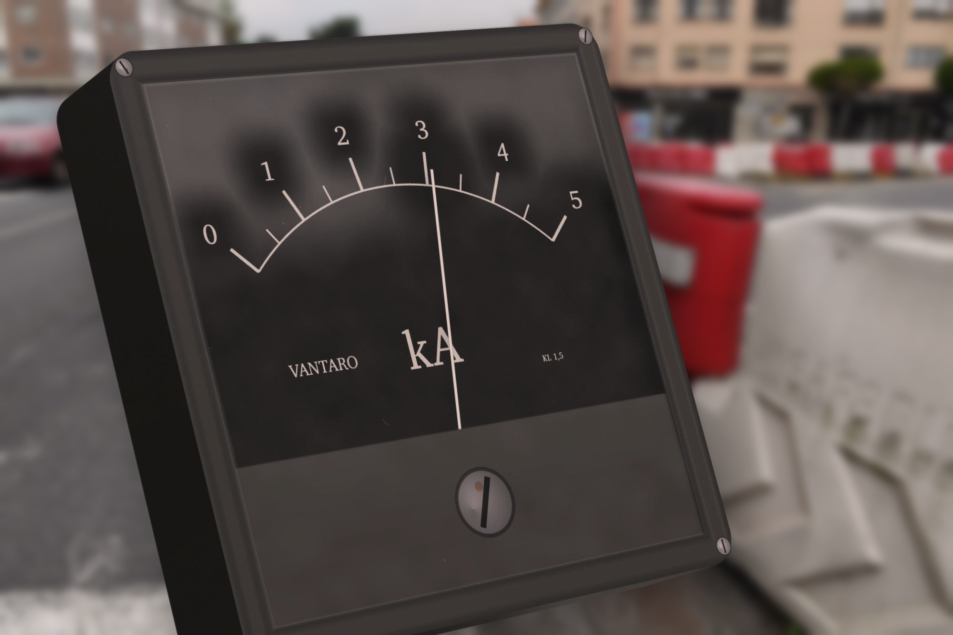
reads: **3** kA
